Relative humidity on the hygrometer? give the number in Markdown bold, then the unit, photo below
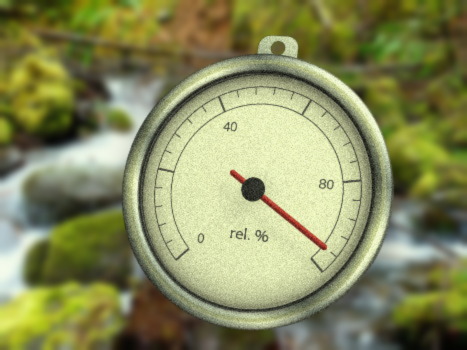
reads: **96** %
